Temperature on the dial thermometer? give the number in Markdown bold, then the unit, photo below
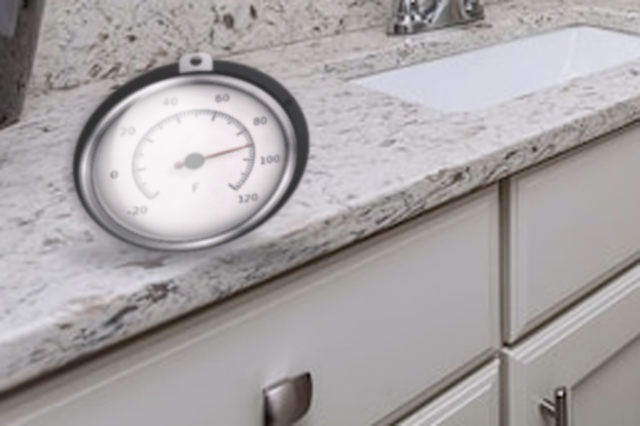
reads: **90** °F
